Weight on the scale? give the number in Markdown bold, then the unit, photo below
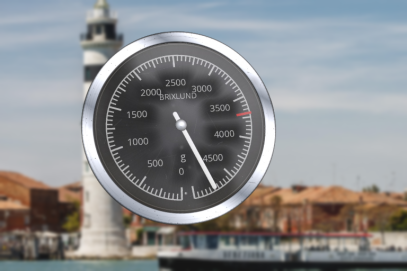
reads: **4750** g
